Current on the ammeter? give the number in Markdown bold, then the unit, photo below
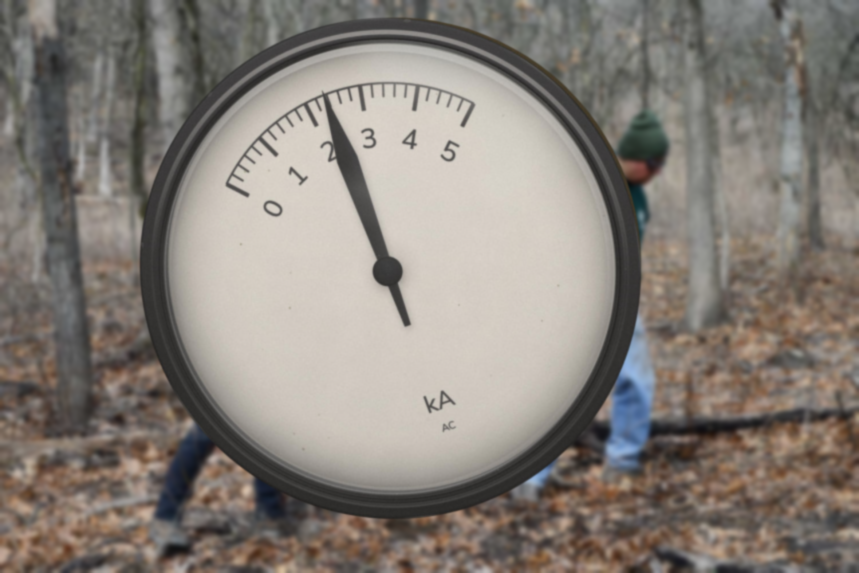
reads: **2.4** kA
